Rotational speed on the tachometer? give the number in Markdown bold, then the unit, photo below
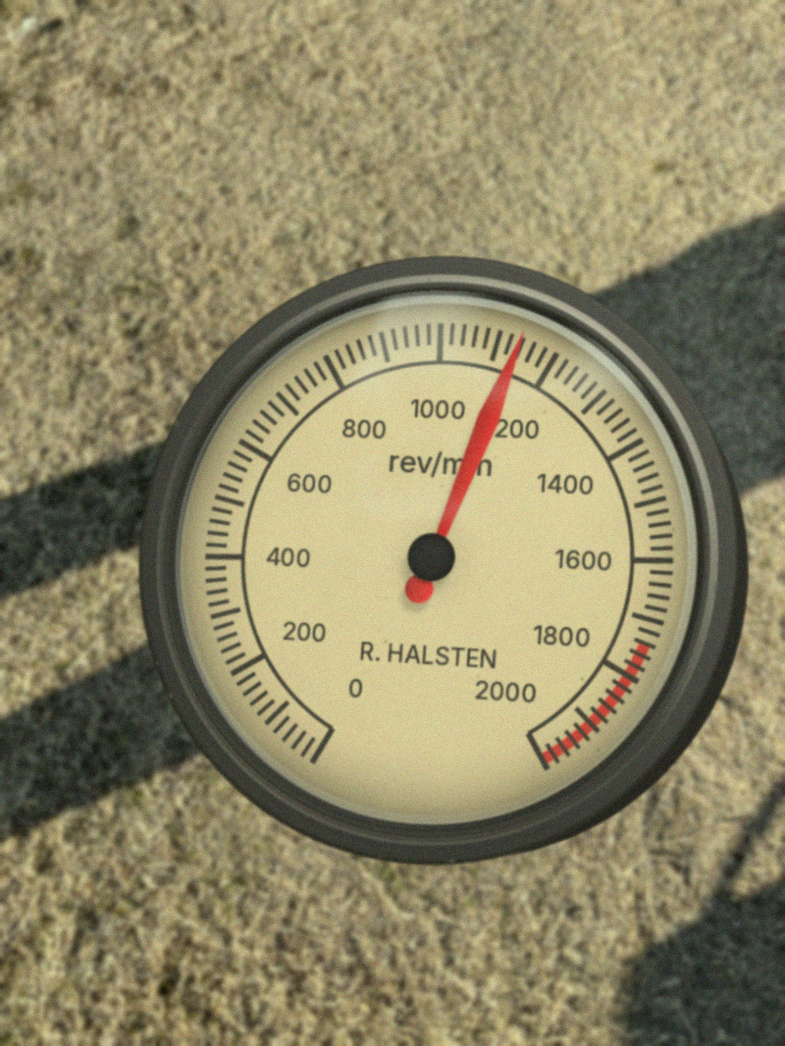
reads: **1140** rpm
